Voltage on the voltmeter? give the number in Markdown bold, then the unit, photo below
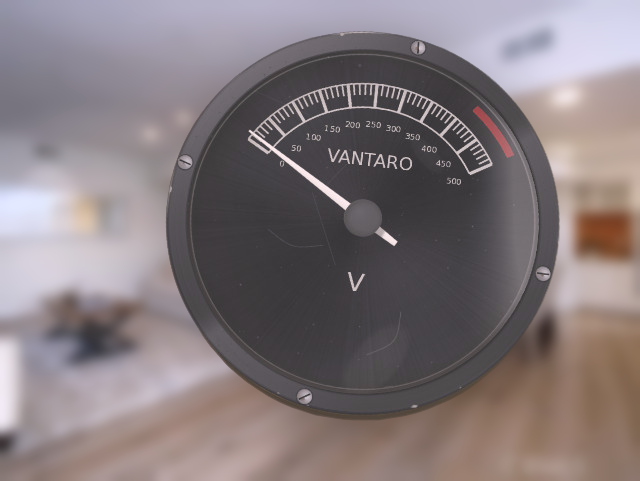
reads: **10** V
